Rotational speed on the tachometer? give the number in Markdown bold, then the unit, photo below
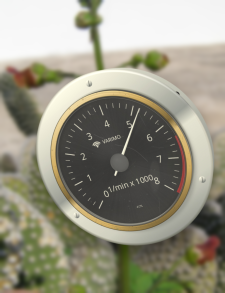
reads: **5200** rpm
